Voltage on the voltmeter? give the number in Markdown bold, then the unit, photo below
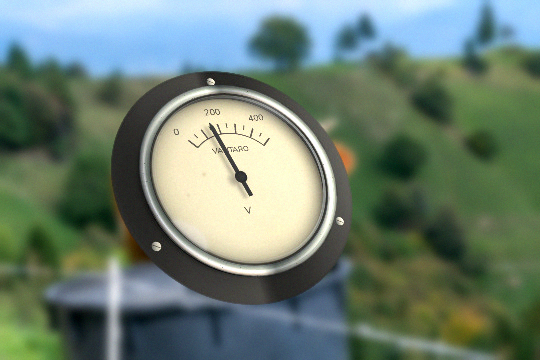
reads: **150** V
